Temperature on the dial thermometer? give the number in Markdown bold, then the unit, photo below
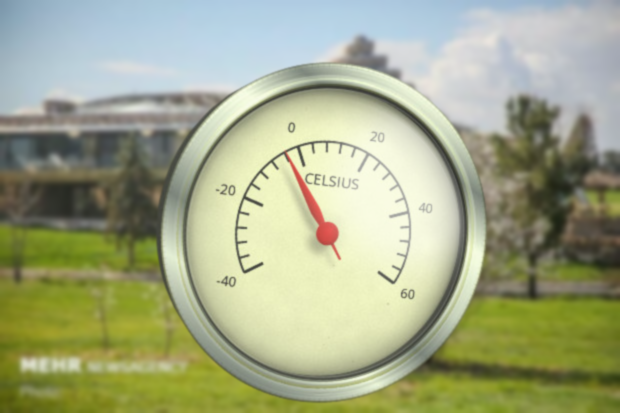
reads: **-4** °C
